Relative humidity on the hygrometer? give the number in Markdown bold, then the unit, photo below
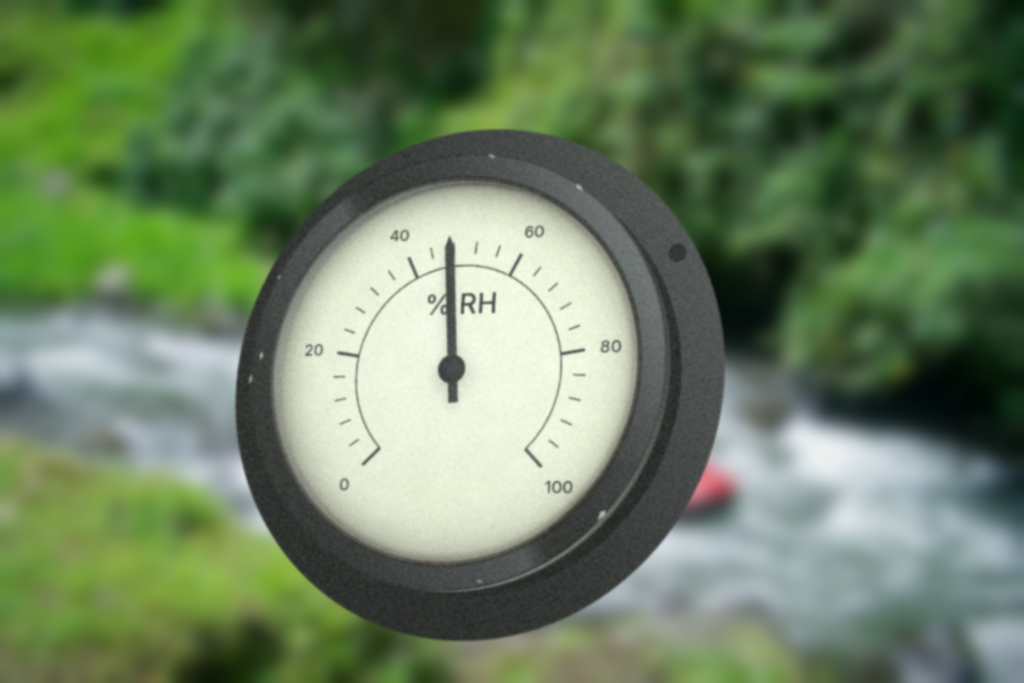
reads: **48** %
